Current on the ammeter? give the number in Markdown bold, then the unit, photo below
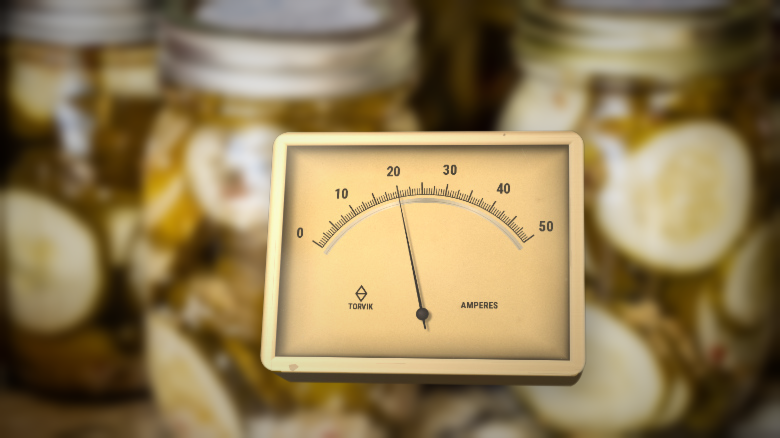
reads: **20** A
